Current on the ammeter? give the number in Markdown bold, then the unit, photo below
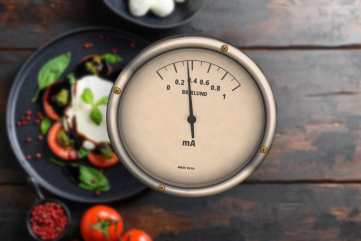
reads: **0.35** mA
